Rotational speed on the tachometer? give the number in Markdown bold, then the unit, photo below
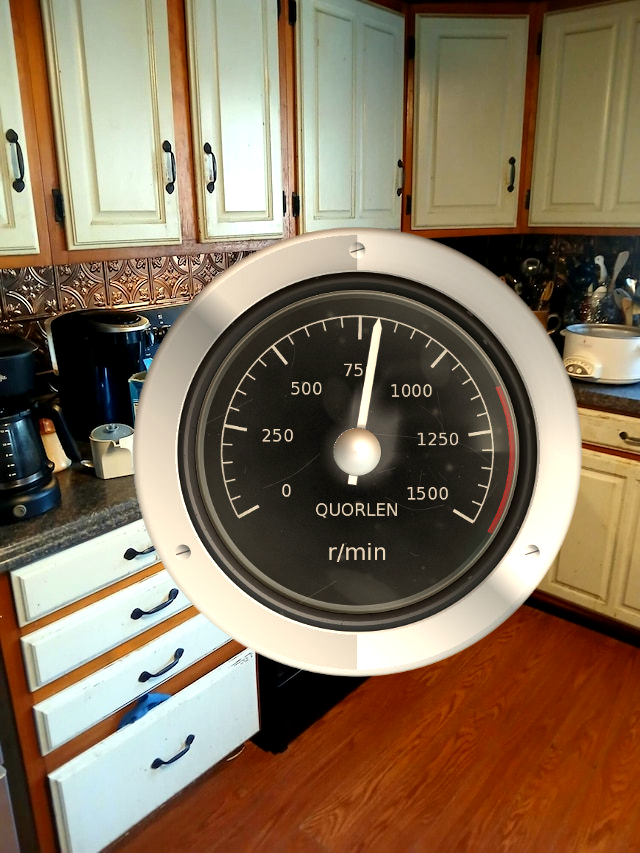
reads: **800** rpm
